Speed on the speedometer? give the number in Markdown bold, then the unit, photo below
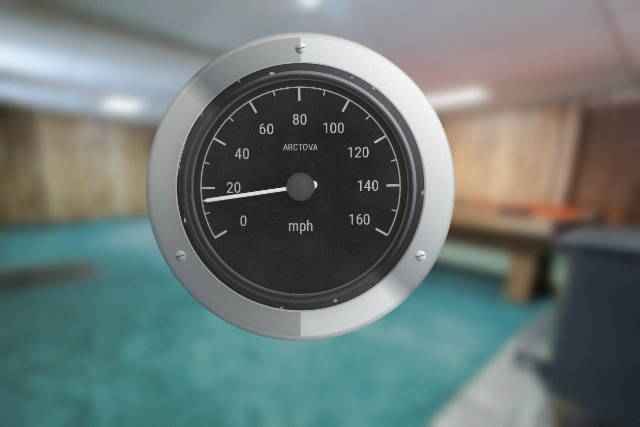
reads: **15** mph
